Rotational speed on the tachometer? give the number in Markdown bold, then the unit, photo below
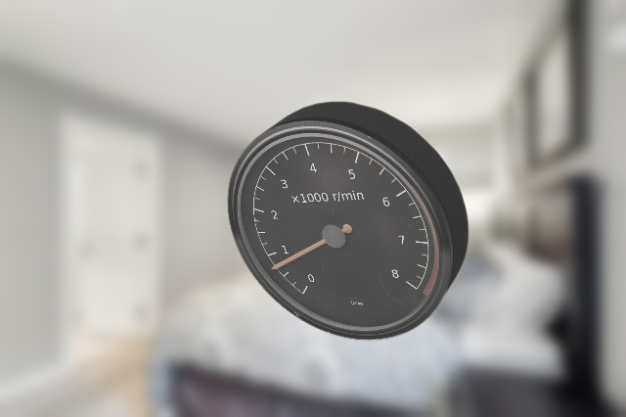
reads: **750** rpm
